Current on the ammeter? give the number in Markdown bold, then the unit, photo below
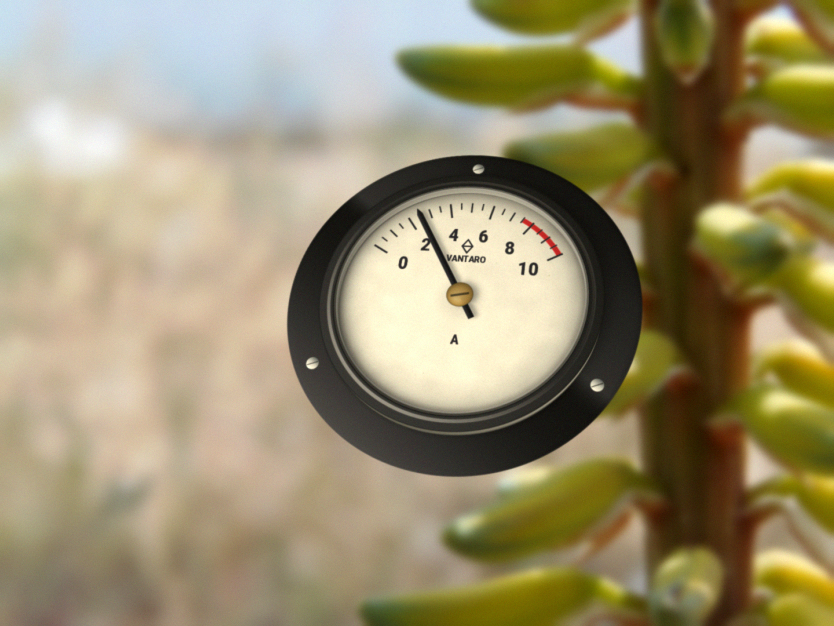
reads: **2.5** A
